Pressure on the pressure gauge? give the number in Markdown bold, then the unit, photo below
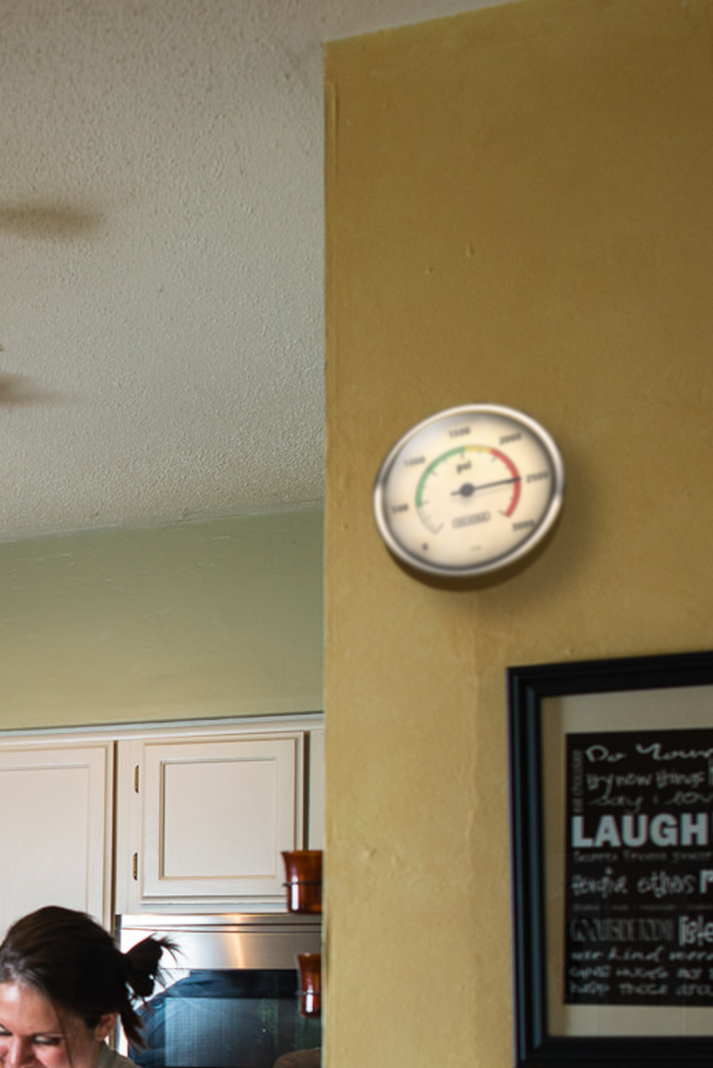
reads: **2500** psi
